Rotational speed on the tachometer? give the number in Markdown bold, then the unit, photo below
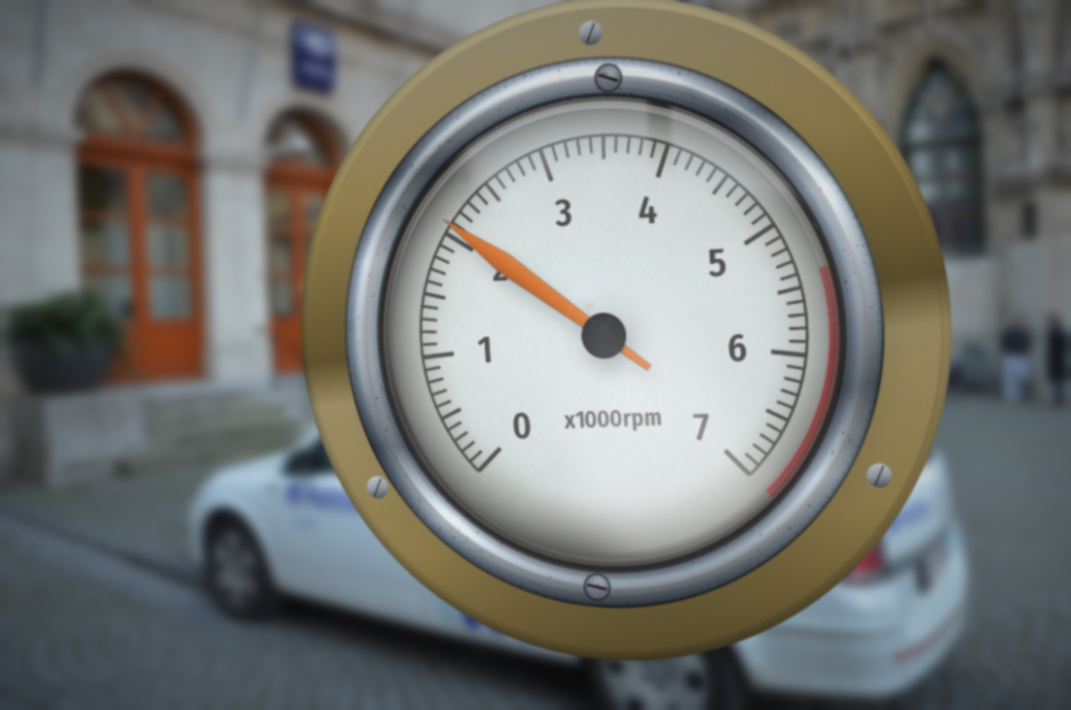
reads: **2100** rpm
